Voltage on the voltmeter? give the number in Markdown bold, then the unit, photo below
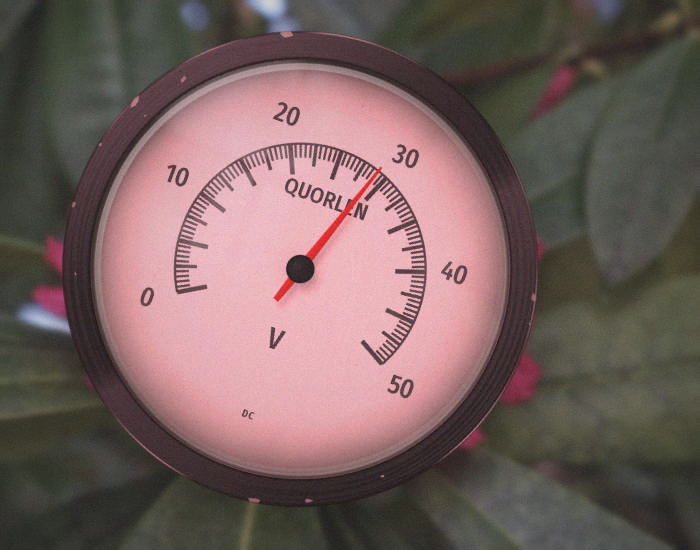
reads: **29** V
